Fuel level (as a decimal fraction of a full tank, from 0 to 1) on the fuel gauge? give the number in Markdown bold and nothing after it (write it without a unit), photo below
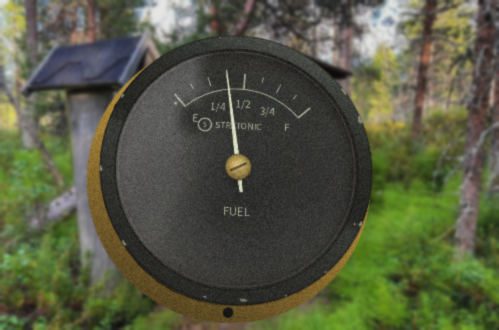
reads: **0.375**
